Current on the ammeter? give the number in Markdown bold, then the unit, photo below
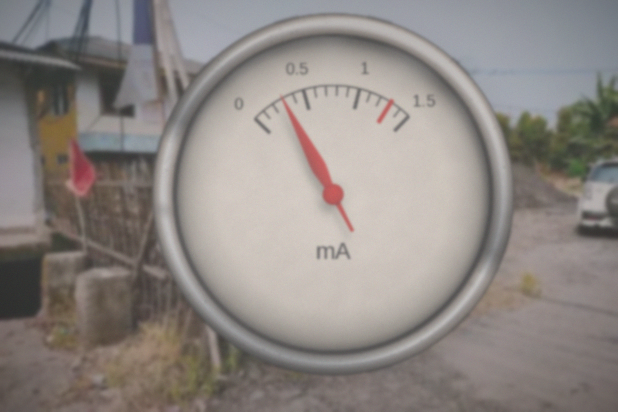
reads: **0.3** mA
